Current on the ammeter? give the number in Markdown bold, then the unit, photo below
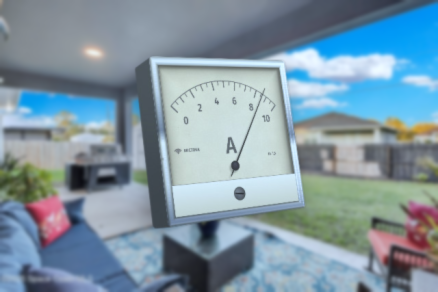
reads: **8.5** A
